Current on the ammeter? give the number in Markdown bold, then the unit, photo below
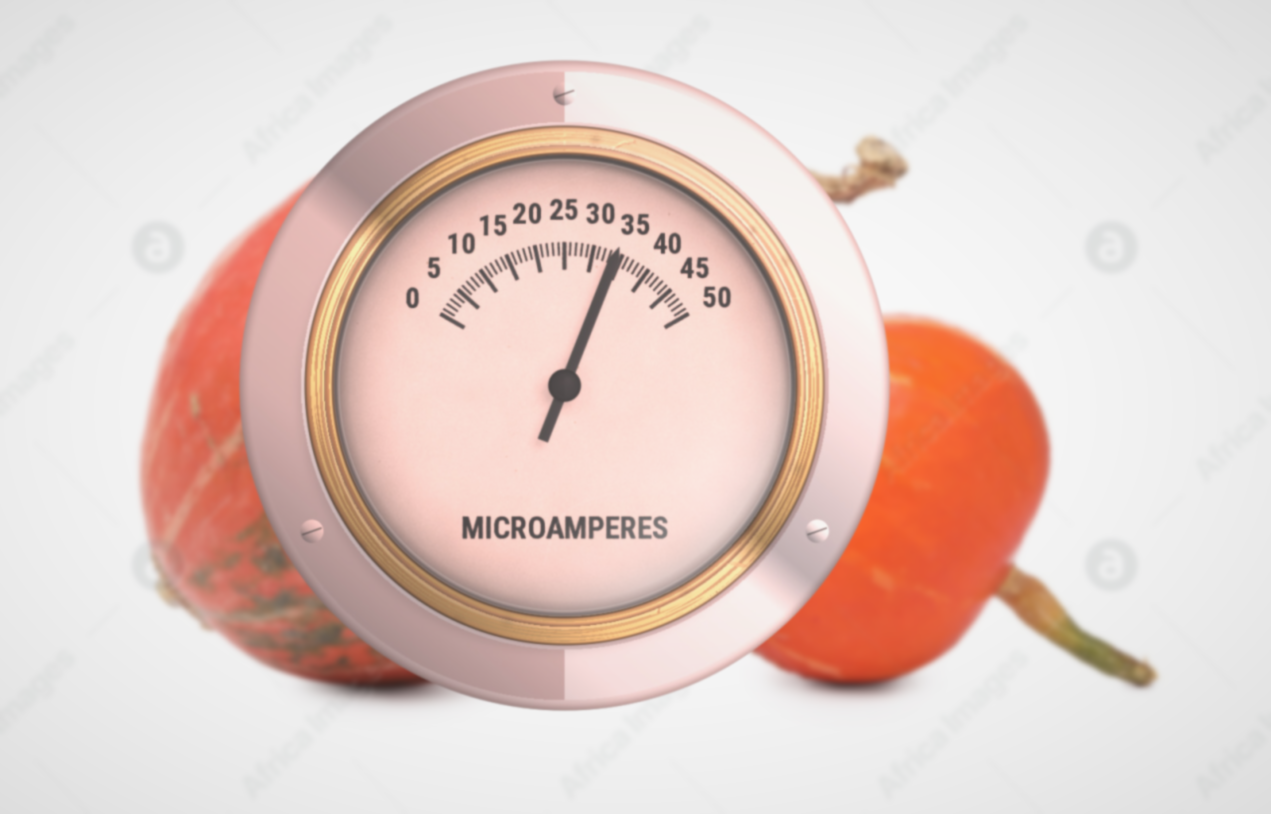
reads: **34** µA
